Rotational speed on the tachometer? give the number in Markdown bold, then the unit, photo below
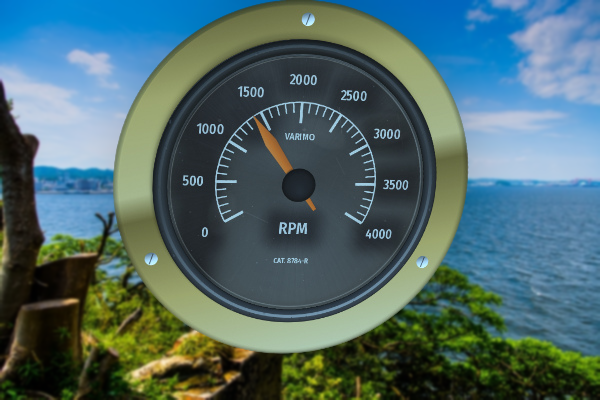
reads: **1400** rpm
